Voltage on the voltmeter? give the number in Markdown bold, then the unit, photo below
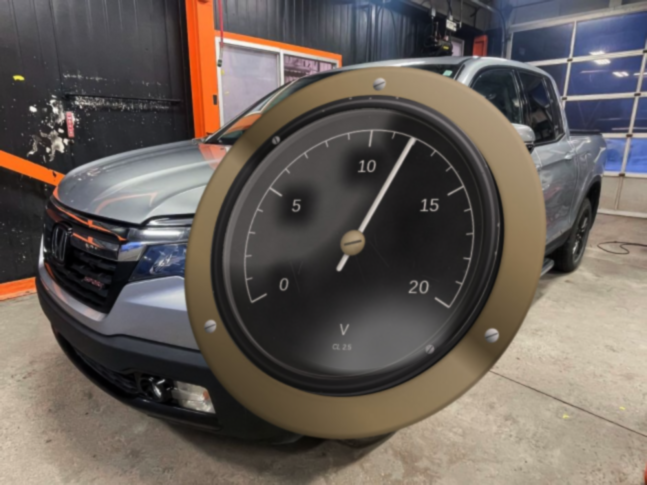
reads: **12** V
